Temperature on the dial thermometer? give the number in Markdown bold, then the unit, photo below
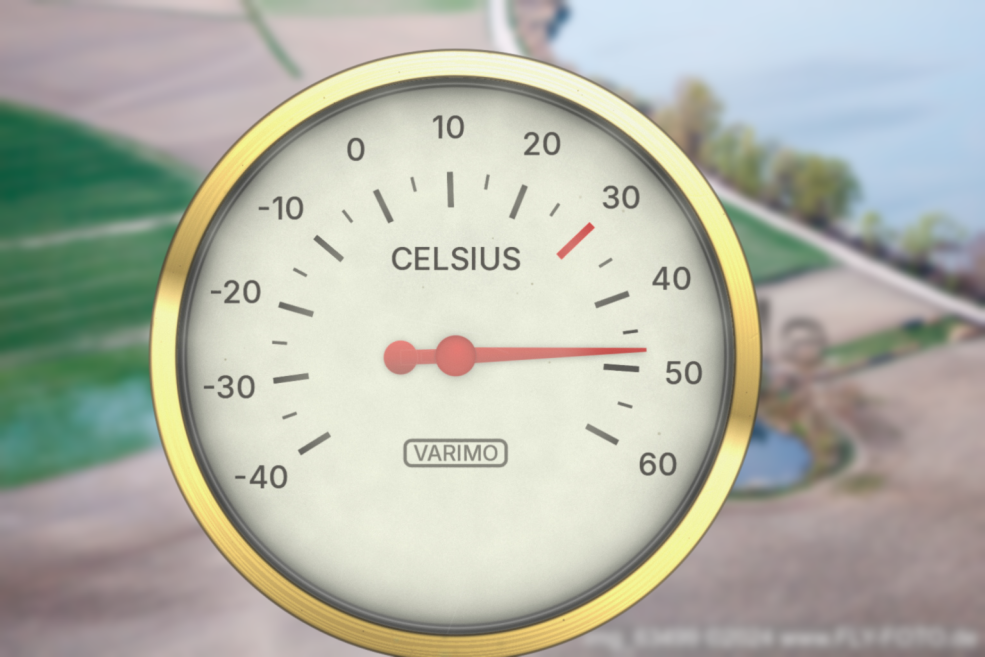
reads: **47.5** °C
